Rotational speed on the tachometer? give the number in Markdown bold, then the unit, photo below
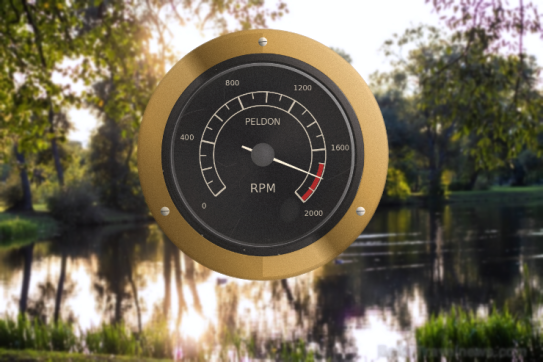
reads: **1800** rpm
